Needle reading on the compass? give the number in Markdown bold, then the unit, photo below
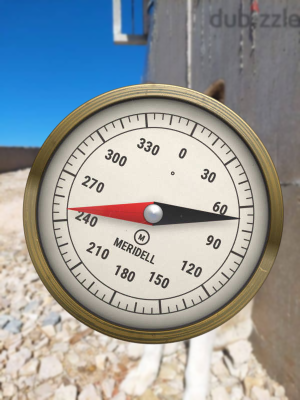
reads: **247.5** °
